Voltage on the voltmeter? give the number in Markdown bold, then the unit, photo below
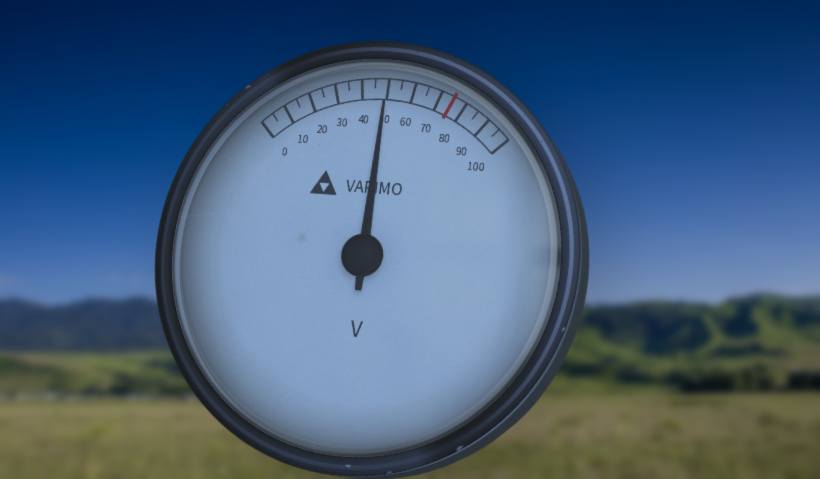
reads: **50** V
